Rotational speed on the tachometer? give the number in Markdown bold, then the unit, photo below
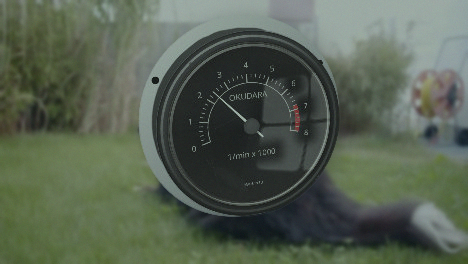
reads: **2400** rpm
